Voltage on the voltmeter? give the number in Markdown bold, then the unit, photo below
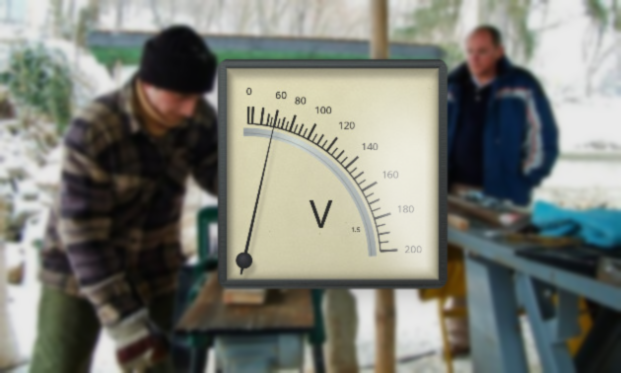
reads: **60** V
